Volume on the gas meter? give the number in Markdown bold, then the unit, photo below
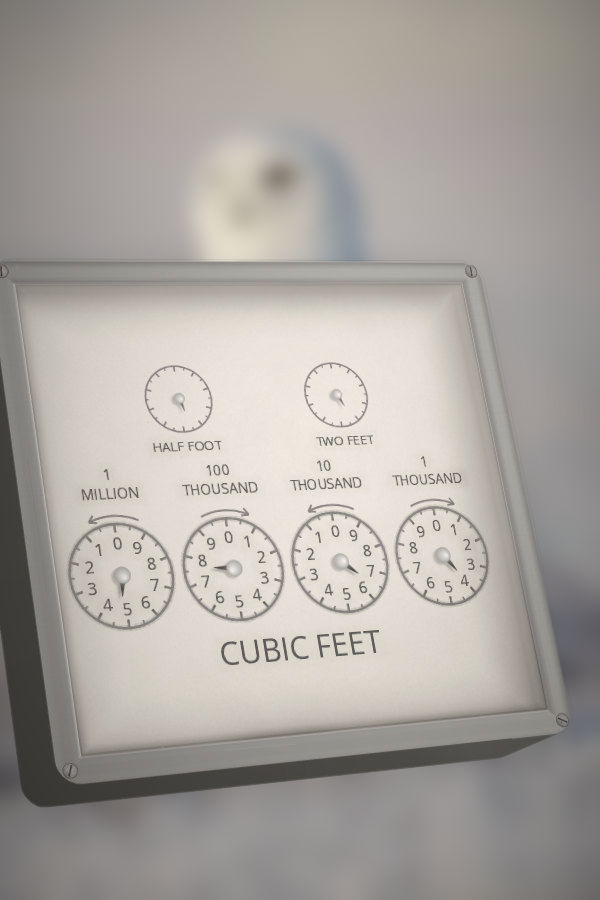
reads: **476400** ft³
